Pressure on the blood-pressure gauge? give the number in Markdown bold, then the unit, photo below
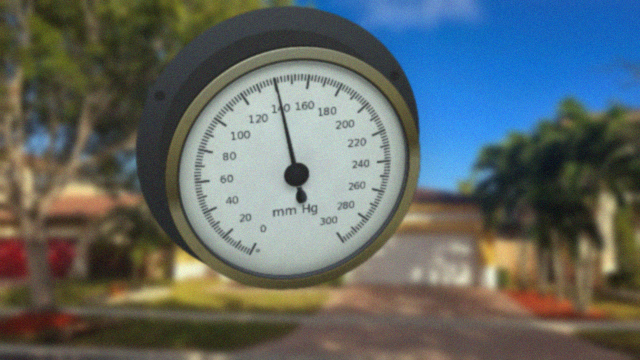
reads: **140** mmHg
